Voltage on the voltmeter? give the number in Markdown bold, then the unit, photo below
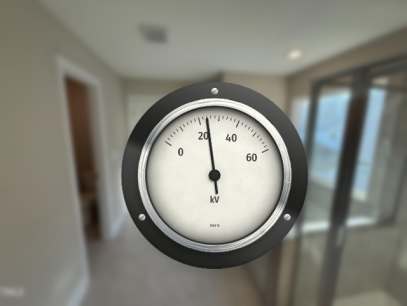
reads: **24** kV
